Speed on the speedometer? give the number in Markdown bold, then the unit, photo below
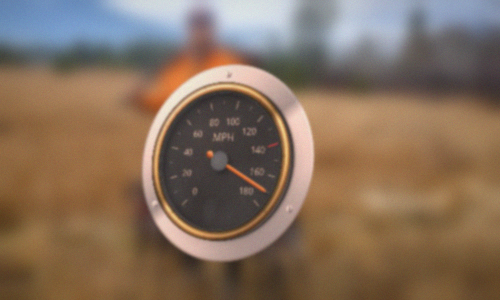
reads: **170** mph
